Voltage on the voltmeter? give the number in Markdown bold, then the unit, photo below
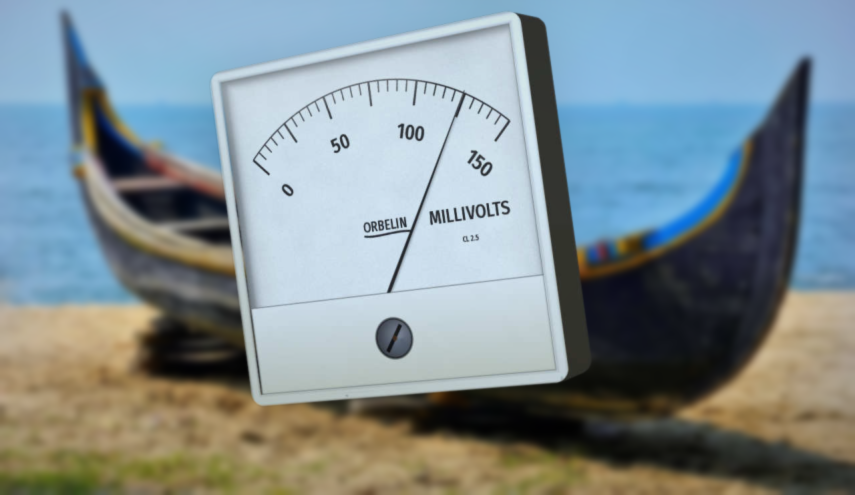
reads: **125** mV
